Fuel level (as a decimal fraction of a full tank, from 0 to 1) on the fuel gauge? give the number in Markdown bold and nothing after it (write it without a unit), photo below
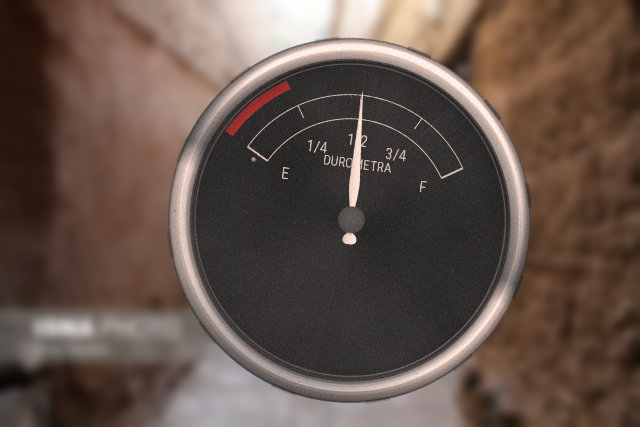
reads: **0.5**
